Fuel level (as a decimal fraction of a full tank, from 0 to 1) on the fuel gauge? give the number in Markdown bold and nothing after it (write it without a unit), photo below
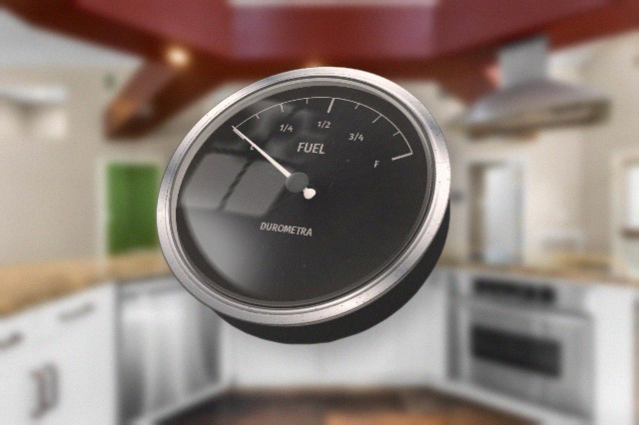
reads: **0**
